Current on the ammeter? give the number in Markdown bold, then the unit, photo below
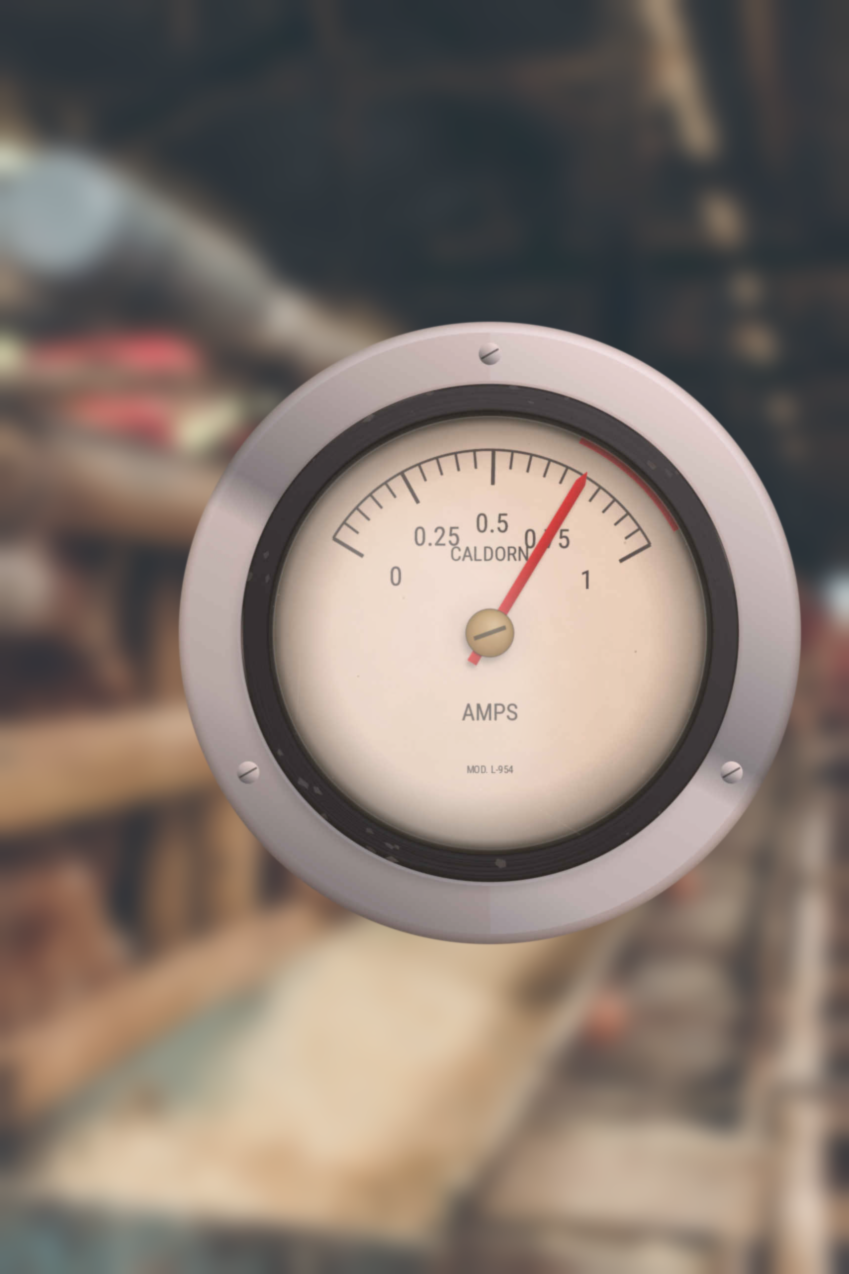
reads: **0.75** A
